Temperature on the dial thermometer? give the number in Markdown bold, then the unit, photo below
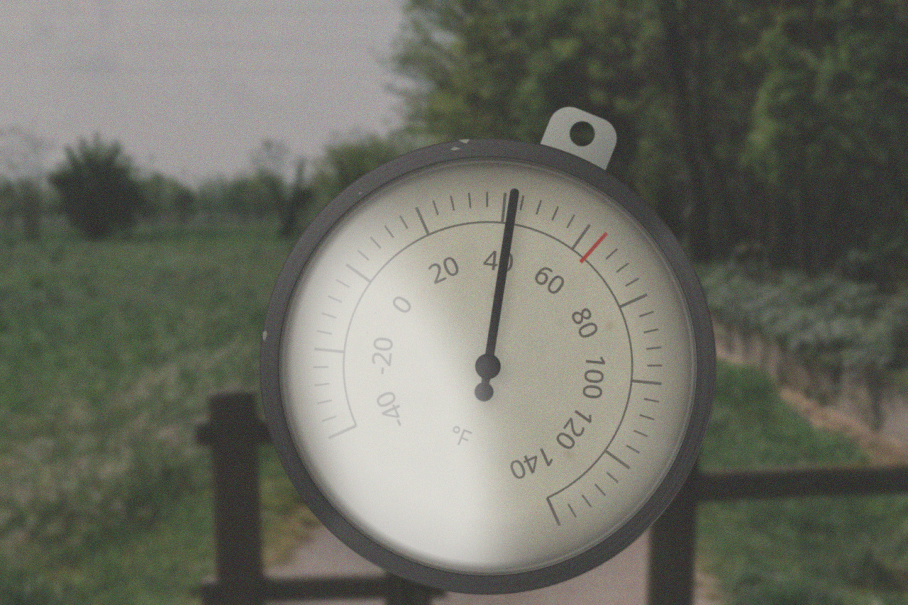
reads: **42** °F
